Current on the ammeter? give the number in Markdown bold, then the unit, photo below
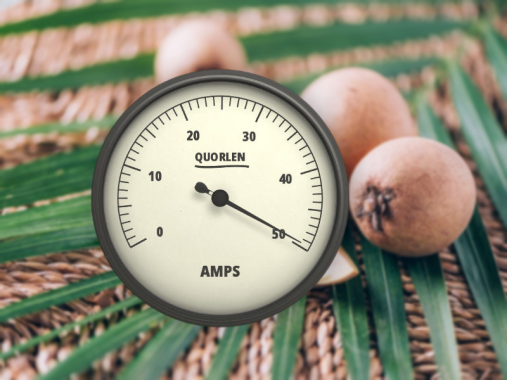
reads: **49.5** A
